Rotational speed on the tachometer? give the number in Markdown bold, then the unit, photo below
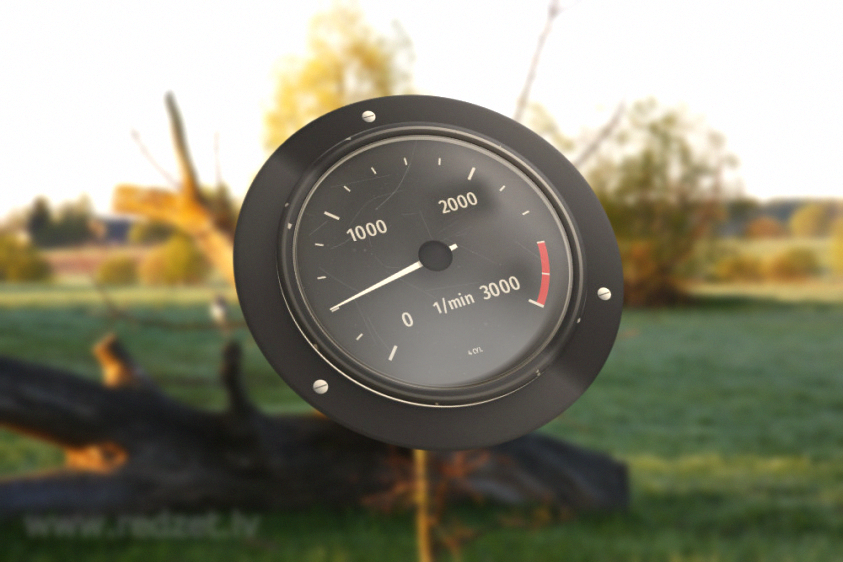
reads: **400** rpm
